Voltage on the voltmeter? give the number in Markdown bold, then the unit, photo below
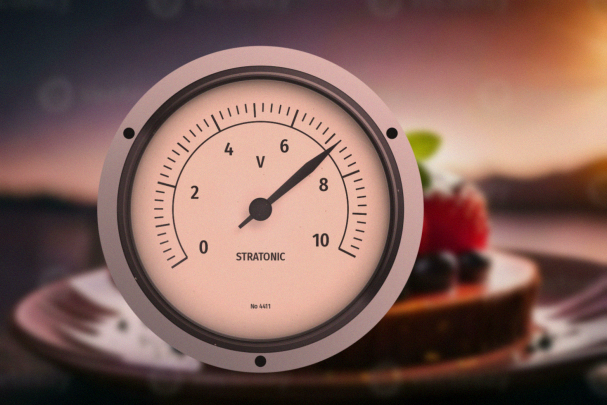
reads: **7.2** V
